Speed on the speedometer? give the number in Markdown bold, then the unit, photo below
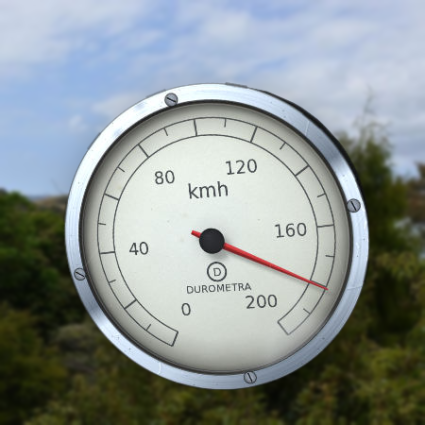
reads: **180** km/h
